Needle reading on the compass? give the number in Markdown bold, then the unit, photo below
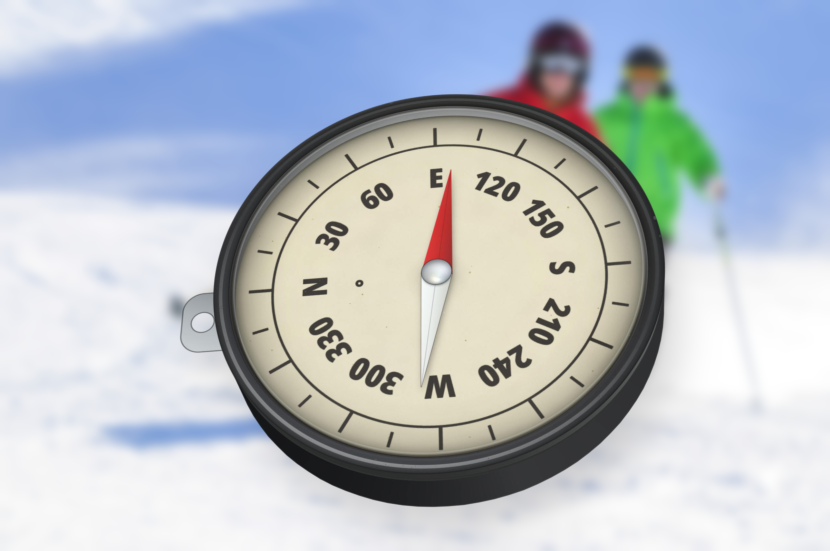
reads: **97.5** °
